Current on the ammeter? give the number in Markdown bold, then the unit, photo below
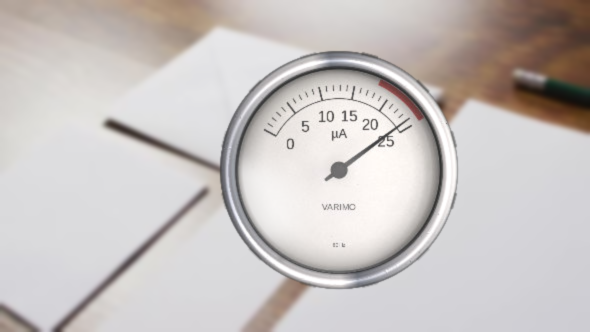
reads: **24** µA
